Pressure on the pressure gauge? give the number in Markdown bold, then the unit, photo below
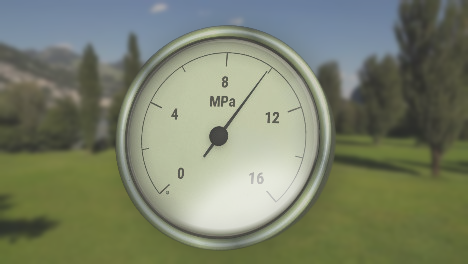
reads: **10** MPa
